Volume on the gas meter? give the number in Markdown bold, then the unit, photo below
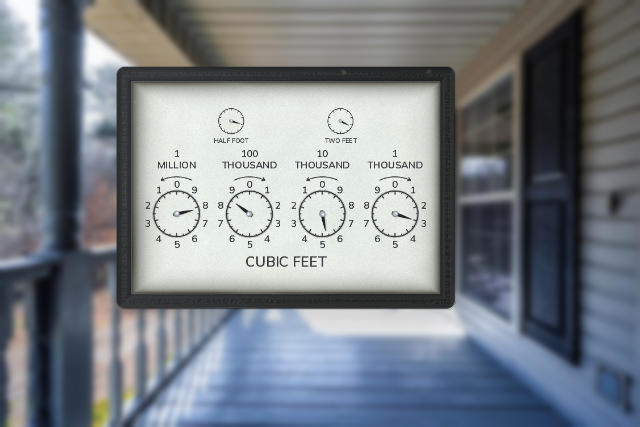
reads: **785300** ft³
